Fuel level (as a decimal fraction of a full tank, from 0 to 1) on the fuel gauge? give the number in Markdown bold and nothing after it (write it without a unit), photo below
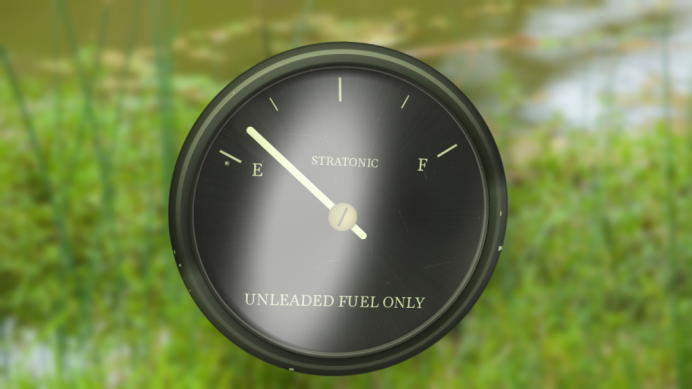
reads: **0.125**
